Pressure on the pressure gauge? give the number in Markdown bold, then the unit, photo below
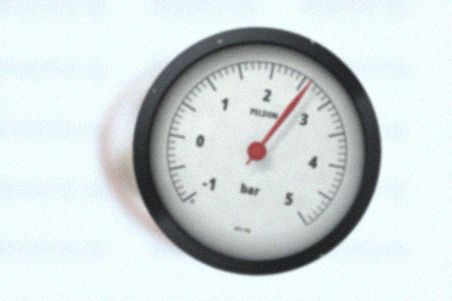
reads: **2.6** bar
